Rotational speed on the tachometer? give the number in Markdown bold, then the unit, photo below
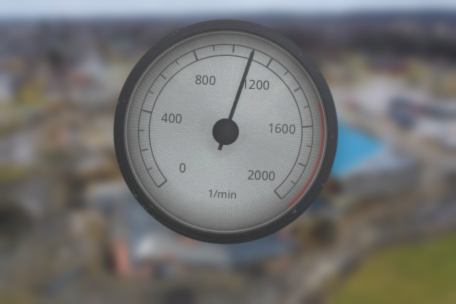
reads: **1100** rpm
